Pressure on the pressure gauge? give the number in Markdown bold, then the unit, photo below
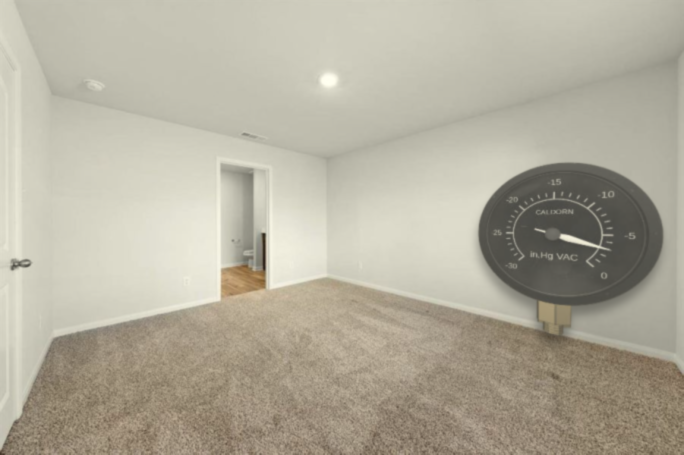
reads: **-3** inHg
